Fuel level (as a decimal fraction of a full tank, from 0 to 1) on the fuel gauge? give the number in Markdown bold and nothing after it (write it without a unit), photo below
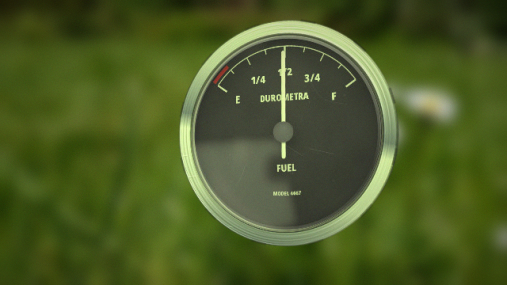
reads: **0.5**
